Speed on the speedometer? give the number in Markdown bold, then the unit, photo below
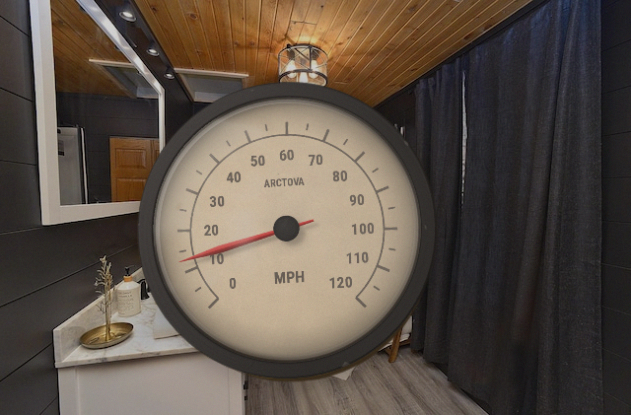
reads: **12.5** mph
